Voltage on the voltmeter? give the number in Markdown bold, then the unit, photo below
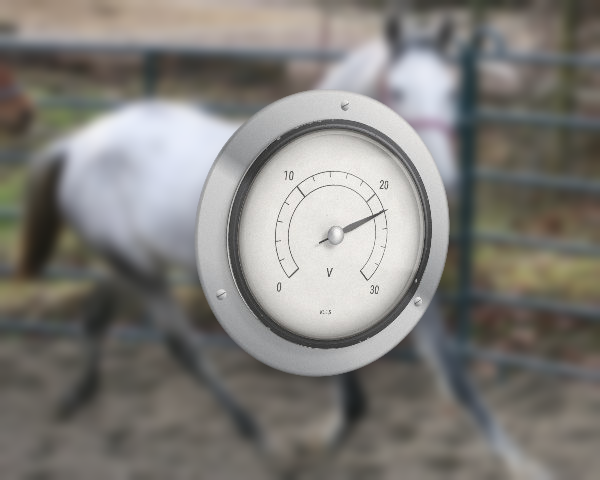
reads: **22** V
